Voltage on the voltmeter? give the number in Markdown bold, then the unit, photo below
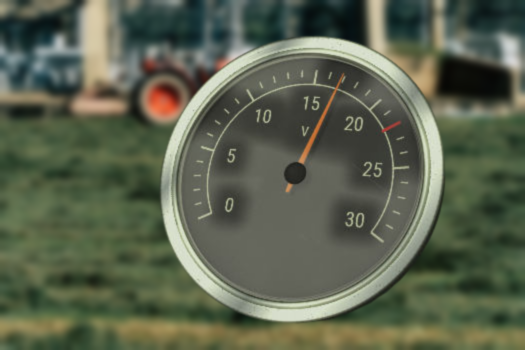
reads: **17** V
